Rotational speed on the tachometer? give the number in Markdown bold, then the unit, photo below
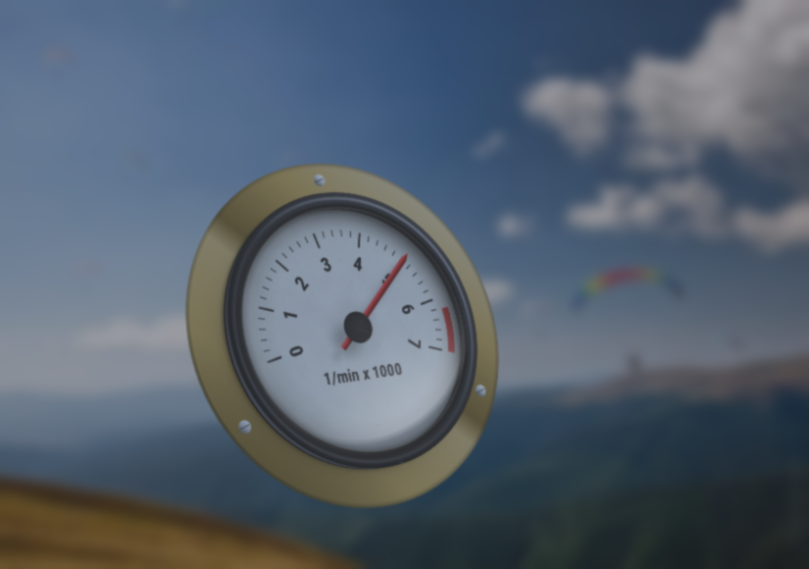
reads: **5000** rpm
